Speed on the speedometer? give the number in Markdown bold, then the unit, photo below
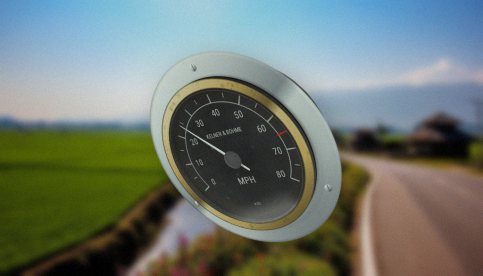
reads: **25** mph
